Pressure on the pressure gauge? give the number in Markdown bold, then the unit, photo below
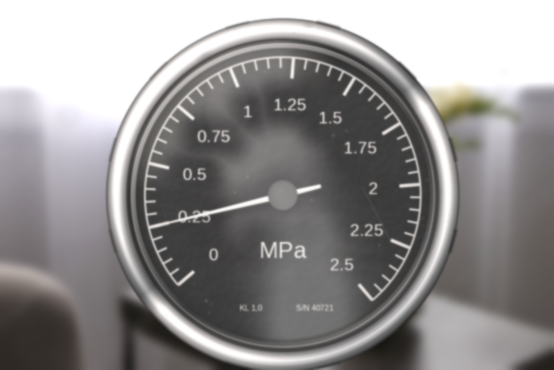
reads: **0.25** MPa
